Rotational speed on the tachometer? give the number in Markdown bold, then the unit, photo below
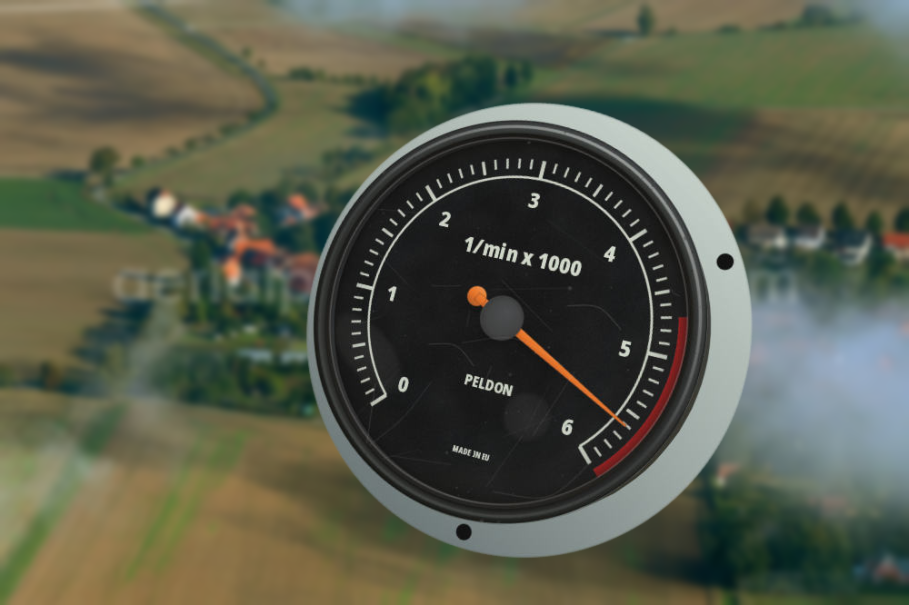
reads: **5600** rpm
